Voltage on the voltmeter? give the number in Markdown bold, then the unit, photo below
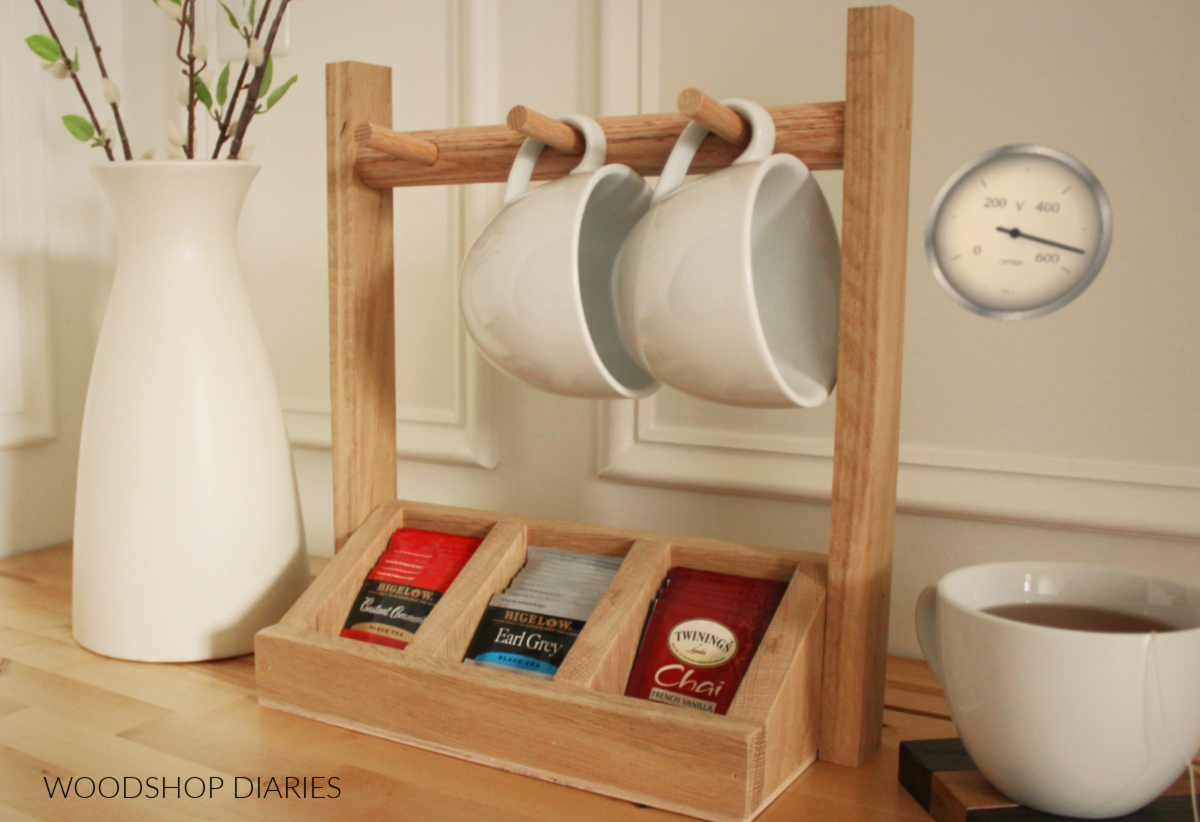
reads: **550** V
